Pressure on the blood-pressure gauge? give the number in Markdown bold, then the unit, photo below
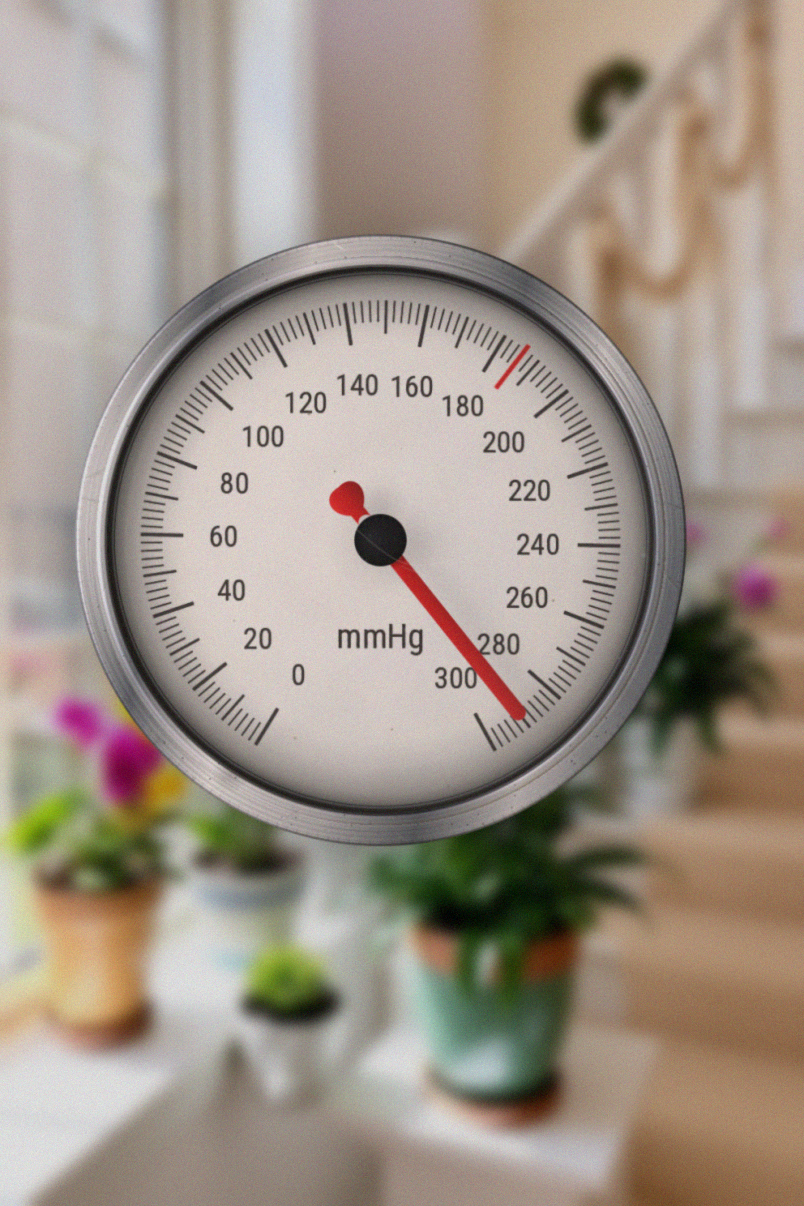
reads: **290** mmHg
